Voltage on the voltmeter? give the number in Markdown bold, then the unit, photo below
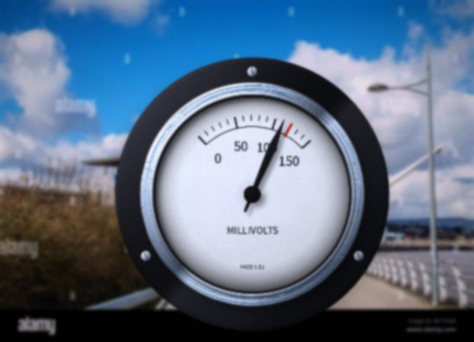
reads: **110** mV
